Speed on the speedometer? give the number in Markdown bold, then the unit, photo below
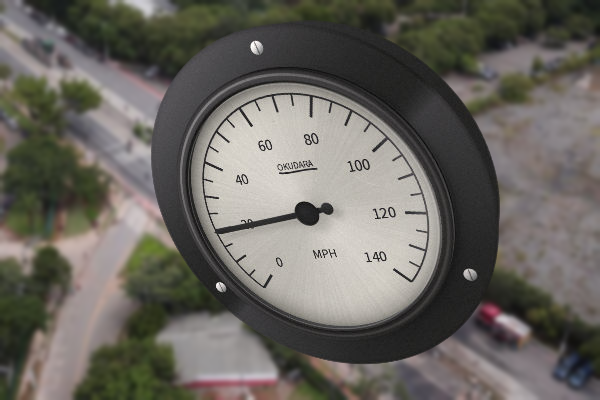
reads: **20** mph
